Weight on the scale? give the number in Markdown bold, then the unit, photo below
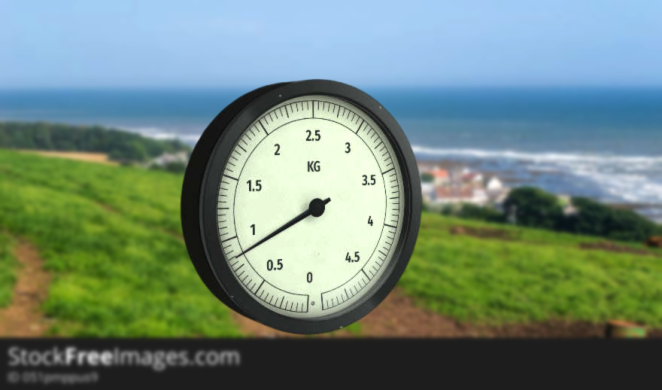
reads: **0.85** kg
